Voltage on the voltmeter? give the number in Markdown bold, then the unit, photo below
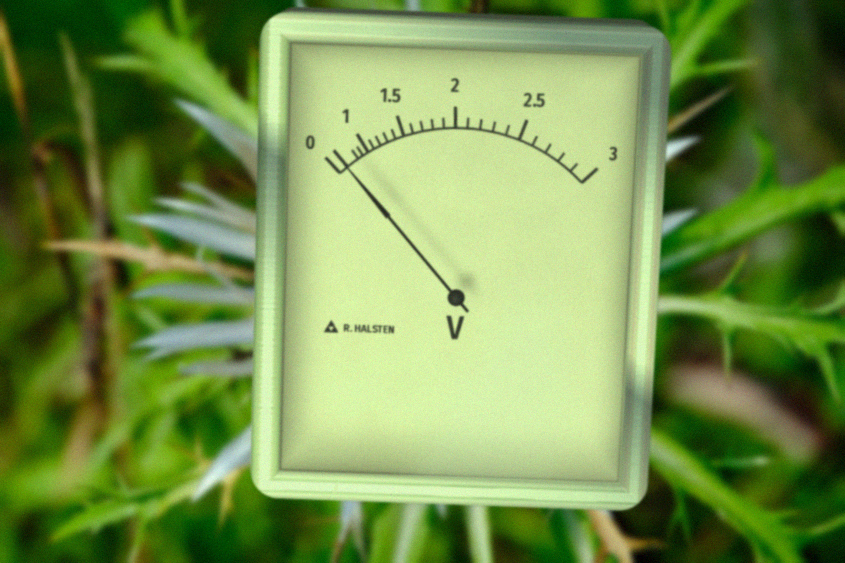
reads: **0.5** V
